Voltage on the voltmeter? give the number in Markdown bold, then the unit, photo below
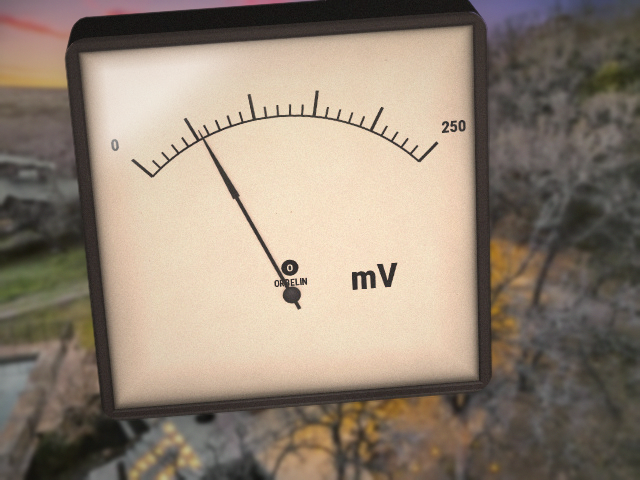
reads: **55** mV
